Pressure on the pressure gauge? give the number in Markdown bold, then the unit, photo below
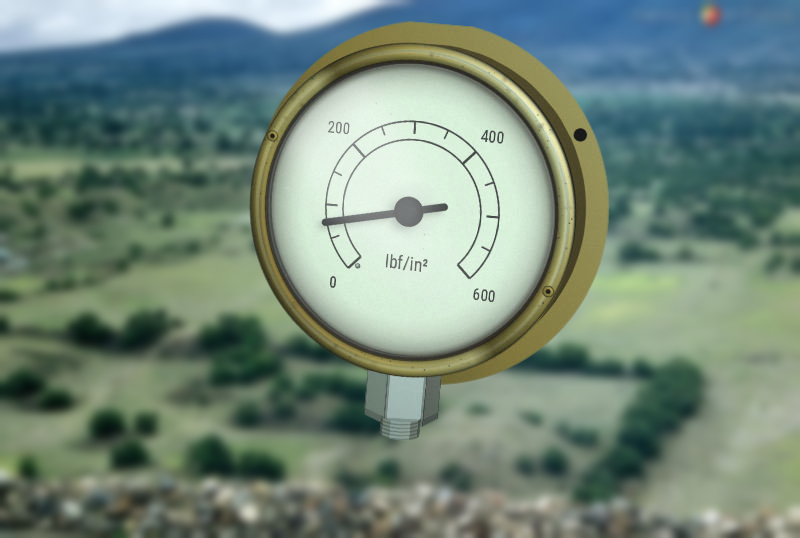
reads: **75** psi
